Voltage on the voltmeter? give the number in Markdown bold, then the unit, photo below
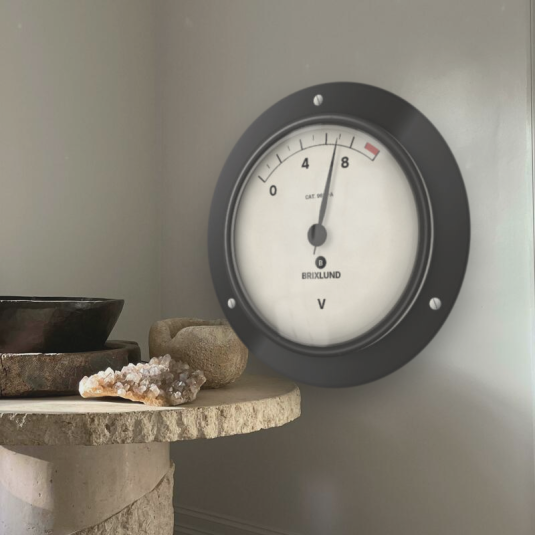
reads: **7** V
